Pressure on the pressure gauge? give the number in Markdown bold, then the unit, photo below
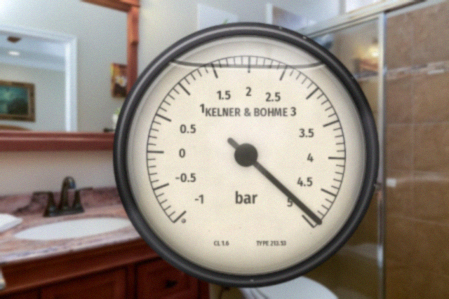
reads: **4.9** bar
